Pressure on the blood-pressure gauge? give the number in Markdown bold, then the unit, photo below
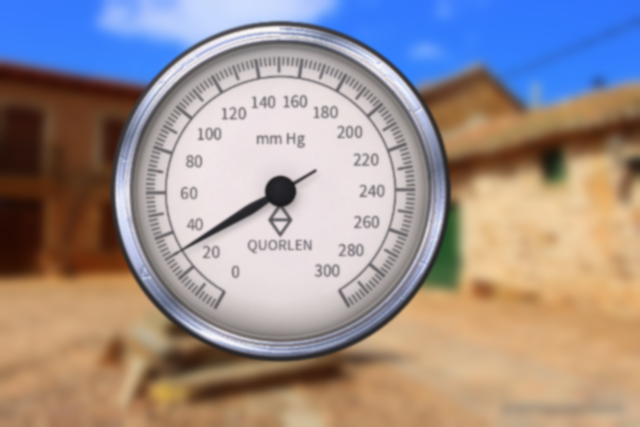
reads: **30** mmHg
